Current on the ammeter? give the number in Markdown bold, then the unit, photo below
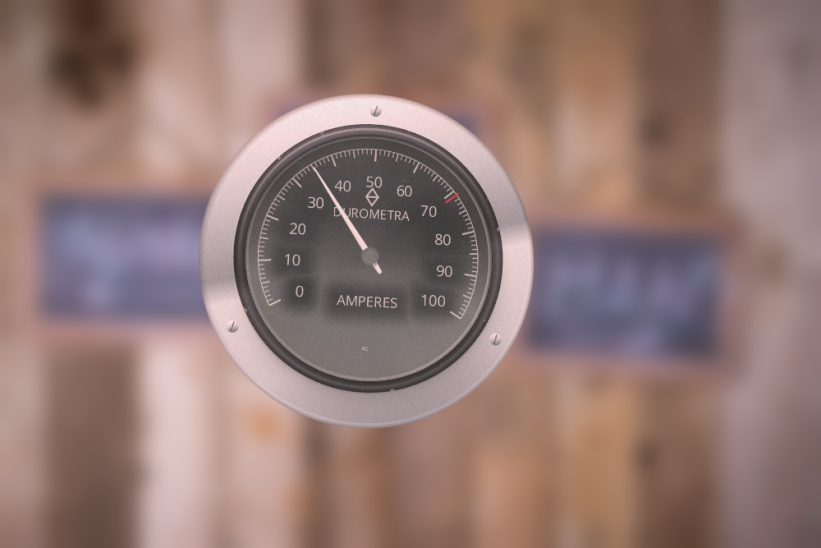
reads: **35** A
